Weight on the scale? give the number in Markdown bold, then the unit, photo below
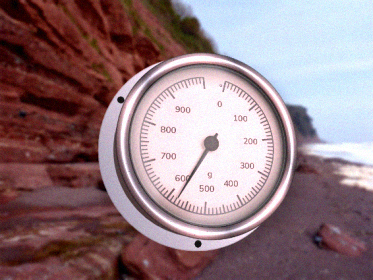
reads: **580** g
